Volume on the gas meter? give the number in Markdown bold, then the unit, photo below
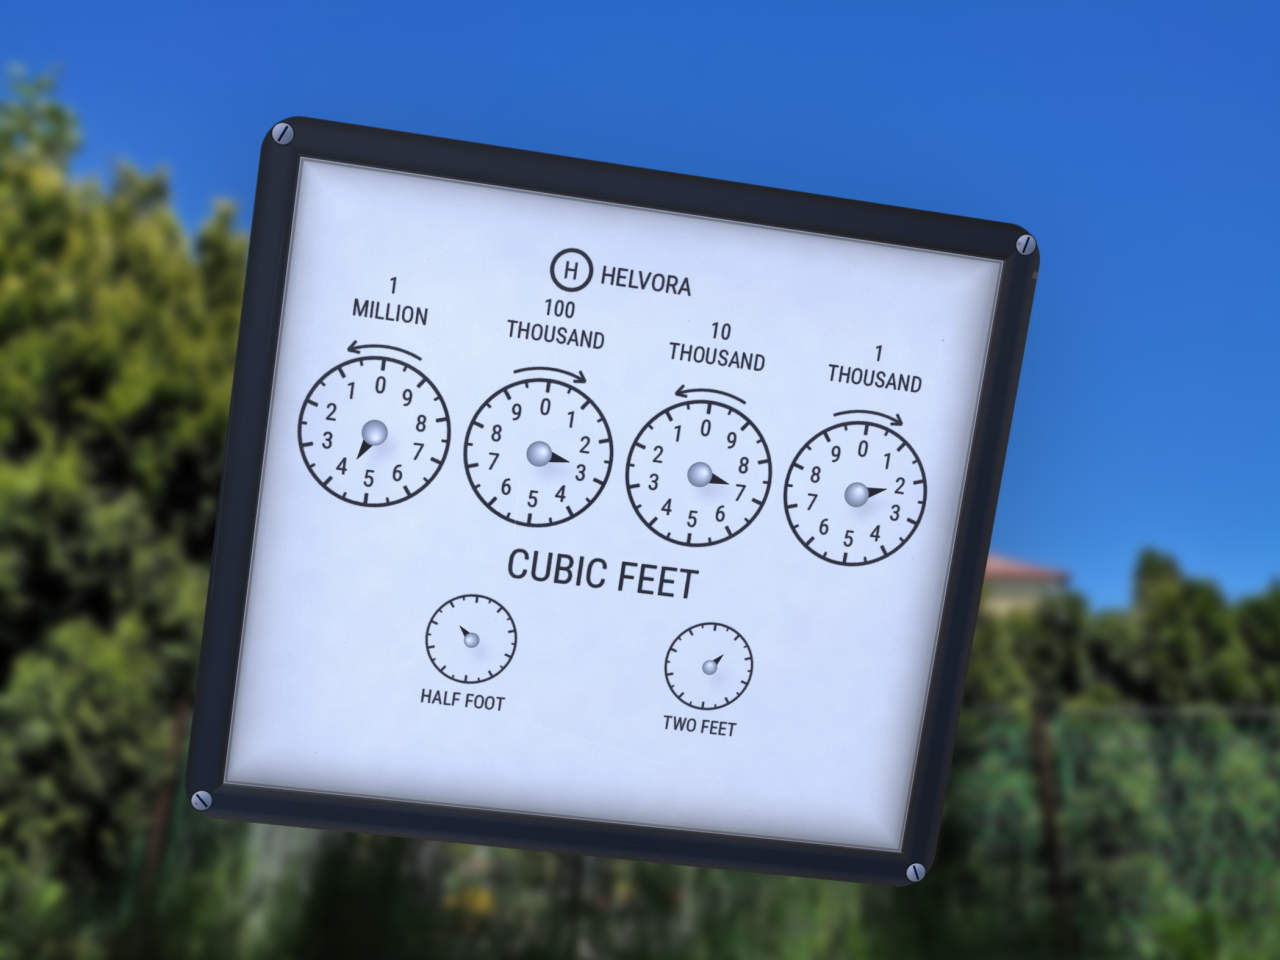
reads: **427200** ft³
